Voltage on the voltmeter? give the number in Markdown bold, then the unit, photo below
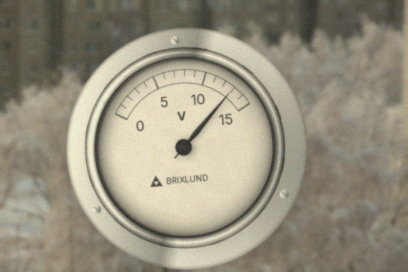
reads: **13** V
